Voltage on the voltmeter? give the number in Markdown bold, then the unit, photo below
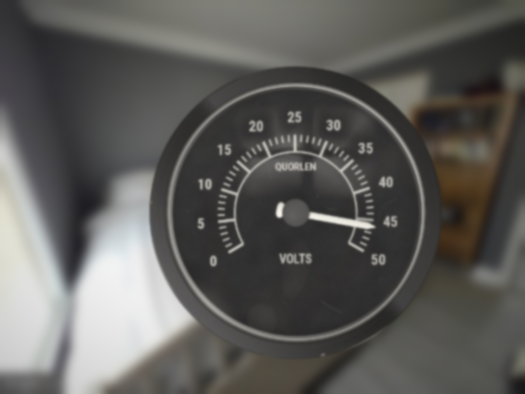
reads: **46** V
